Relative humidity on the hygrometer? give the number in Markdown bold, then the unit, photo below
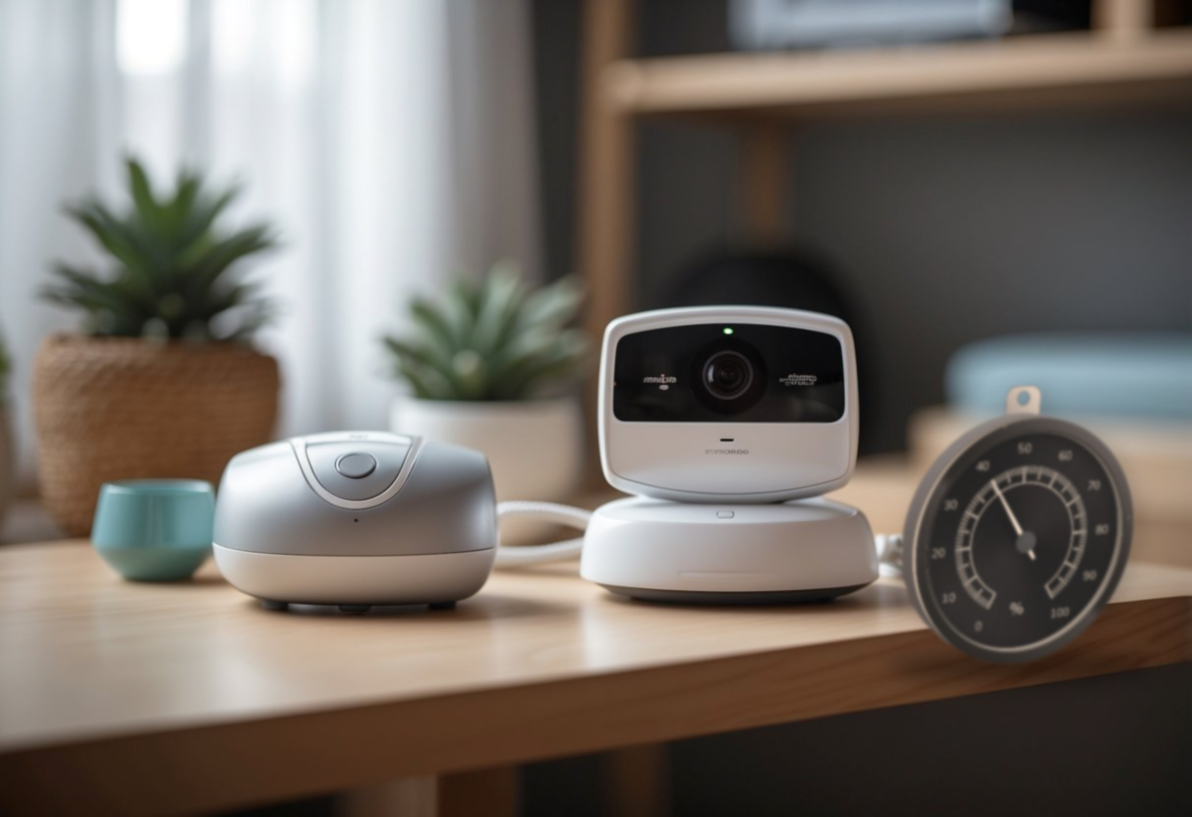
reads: **40** %
